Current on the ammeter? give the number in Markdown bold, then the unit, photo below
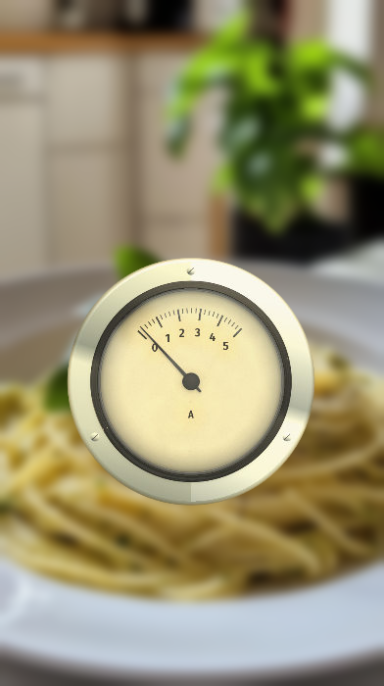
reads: **0.2** A
